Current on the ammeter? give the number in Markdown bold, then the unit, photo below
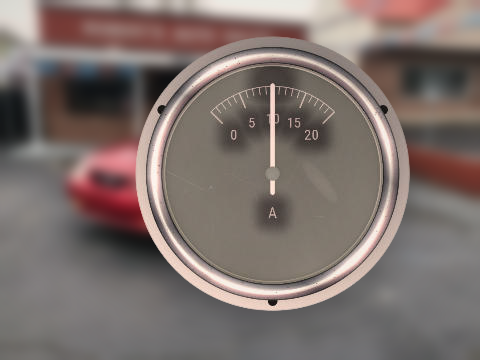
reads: **10** A
